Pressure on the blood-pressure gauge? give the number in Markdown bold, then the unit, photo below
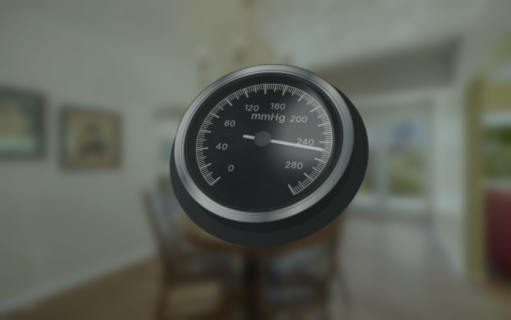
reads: **250** mmHg
